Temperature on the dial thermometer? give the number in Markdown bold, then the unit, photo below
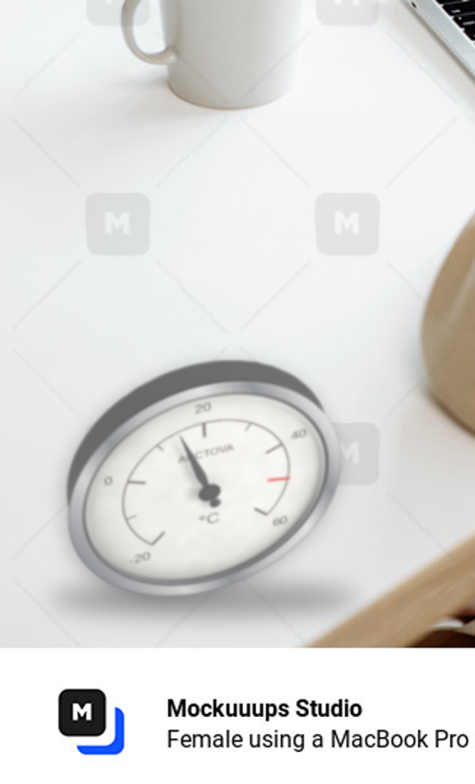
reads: **15** °C
